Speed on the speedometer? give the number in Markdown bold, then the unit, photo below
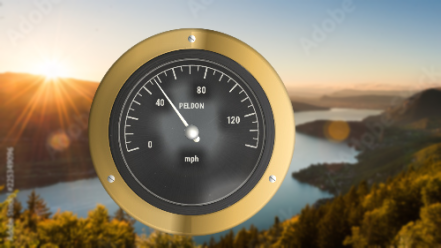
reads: **47.5** mph
